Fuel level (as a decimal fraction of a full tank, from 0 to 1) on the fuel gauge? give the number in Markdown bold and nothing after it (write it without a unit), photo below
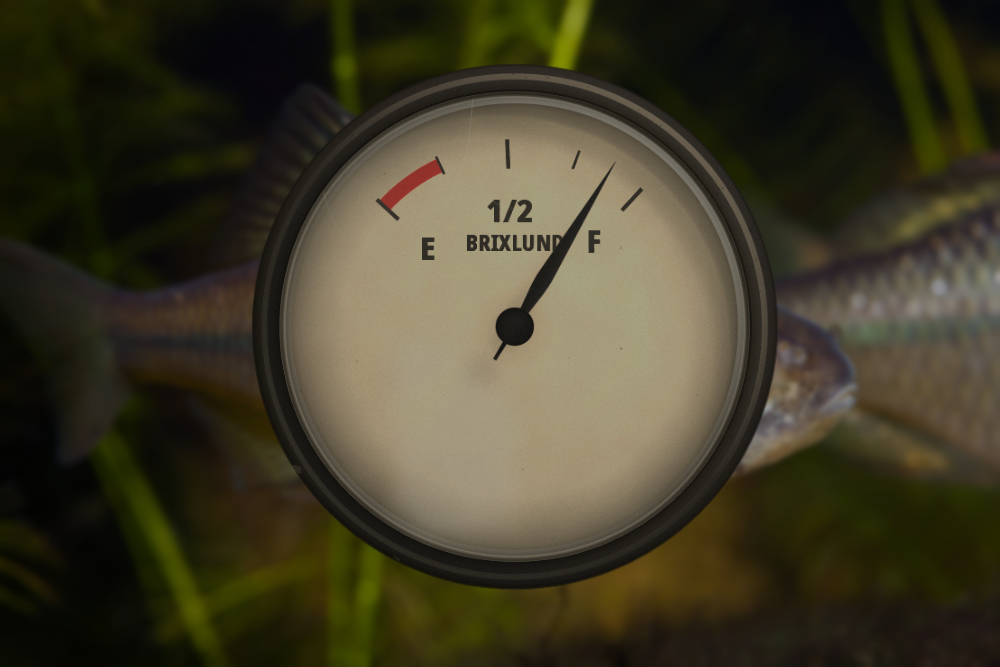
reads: **0.875**
